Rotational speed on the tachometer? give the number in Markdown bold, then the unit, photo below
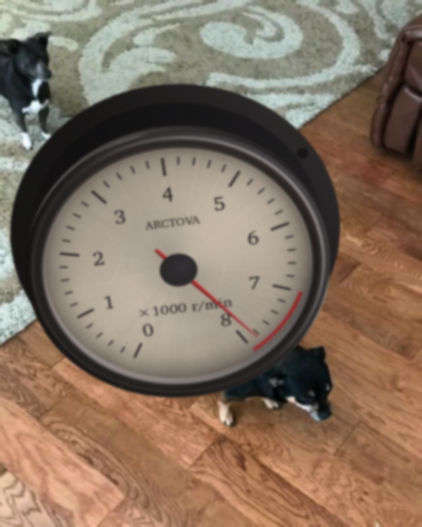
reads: **7800** rpm
